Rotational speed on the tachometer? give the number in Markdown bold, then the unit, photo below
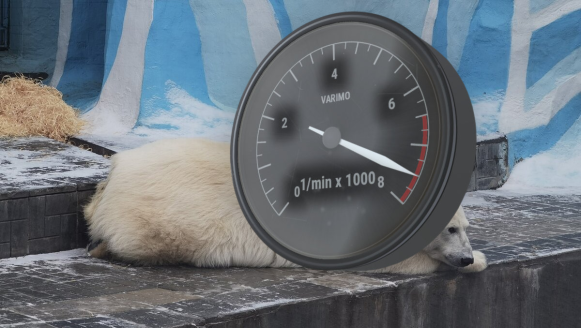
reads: **7500** rpm
